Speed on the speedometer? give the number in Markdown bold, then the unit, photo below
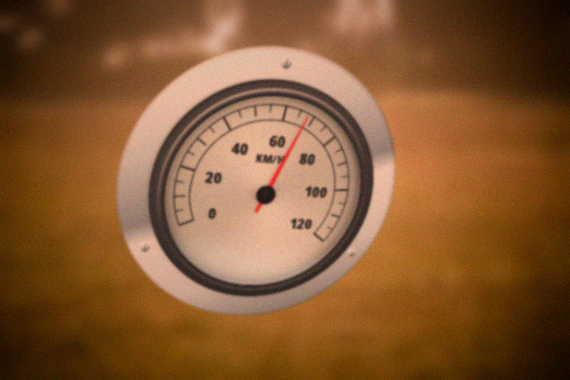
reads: **67.5** km/h
